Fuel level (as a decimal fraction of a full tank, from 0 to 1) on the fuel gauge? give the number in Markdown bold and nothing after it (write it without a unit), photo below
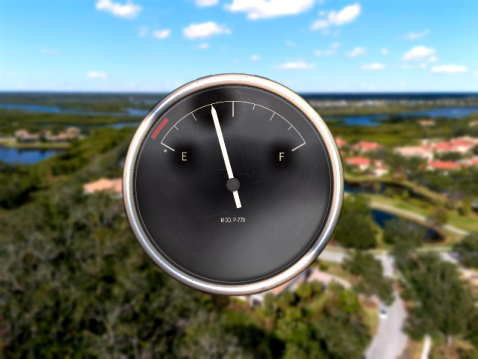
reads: **0.375**
